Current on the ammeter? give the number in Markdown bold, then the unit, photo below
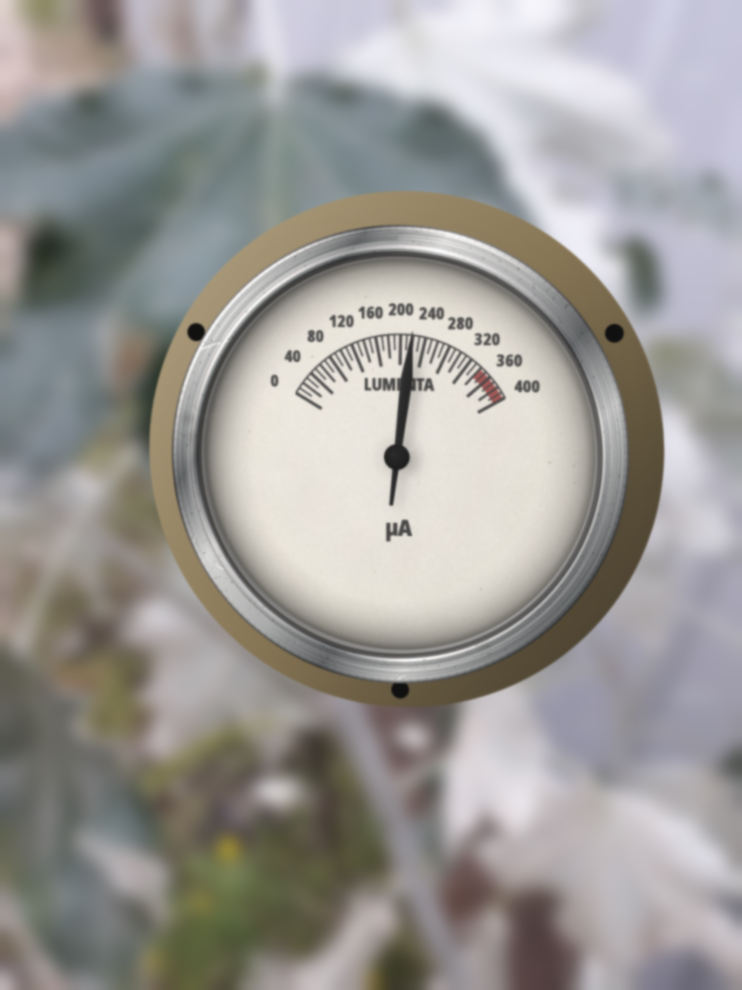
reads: **220** µA
